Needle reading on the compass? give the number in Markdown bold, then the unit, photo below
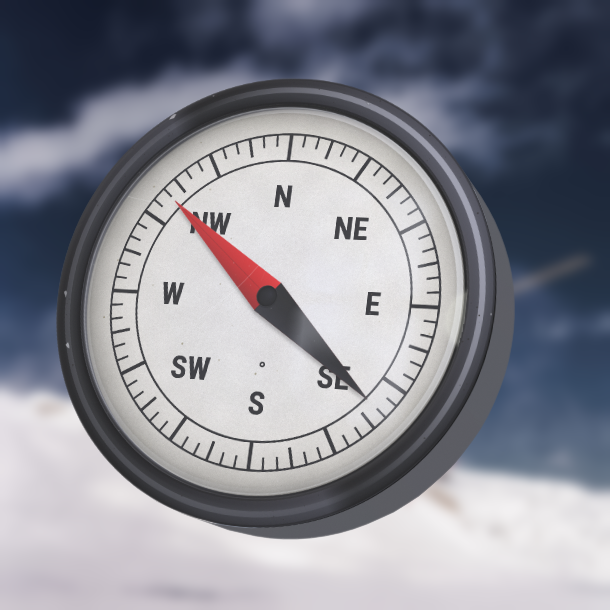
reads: **310** °
